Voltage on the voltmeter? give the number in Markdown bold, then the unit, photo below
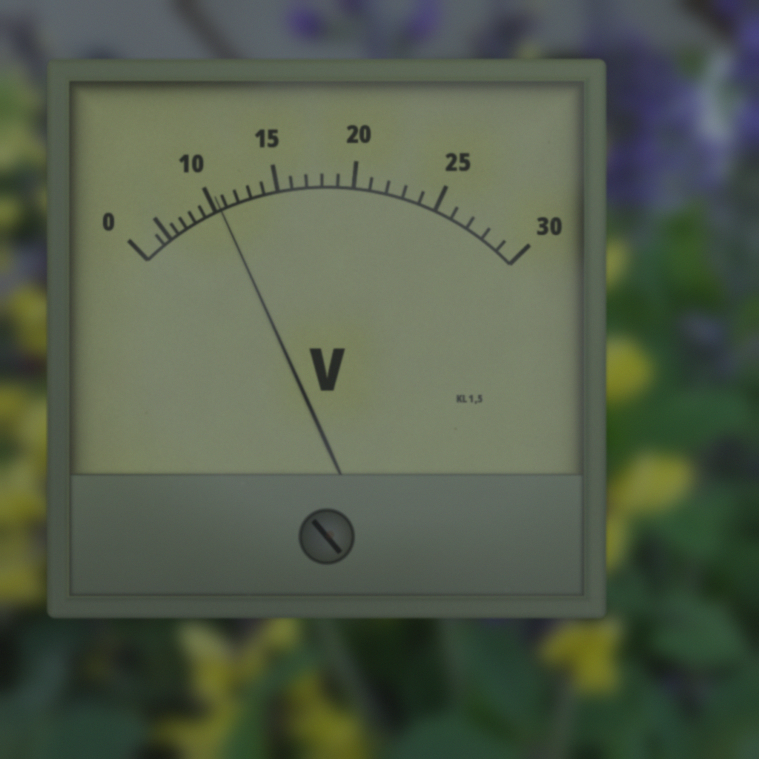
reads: **10.5** V
